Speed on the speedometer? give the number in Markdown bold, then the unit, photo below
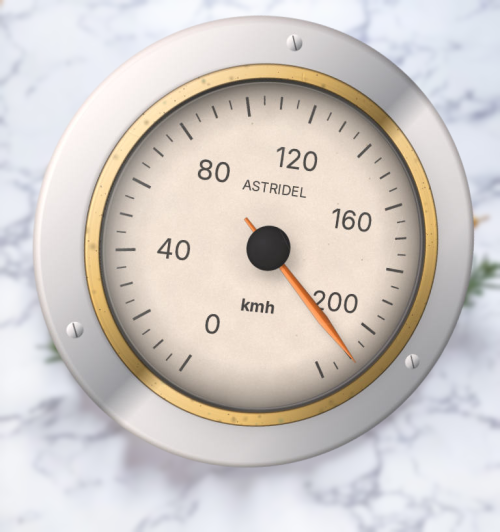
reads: **210** km/h
